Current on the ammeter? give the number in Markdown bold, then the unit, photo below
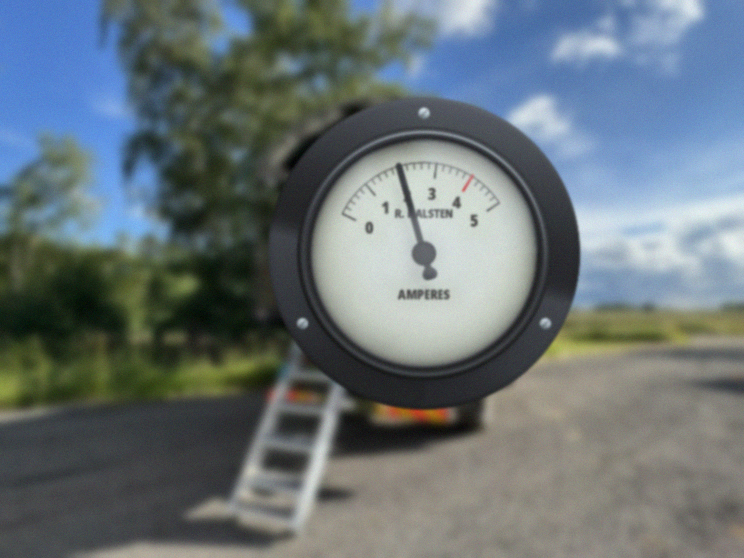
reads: **2** A
